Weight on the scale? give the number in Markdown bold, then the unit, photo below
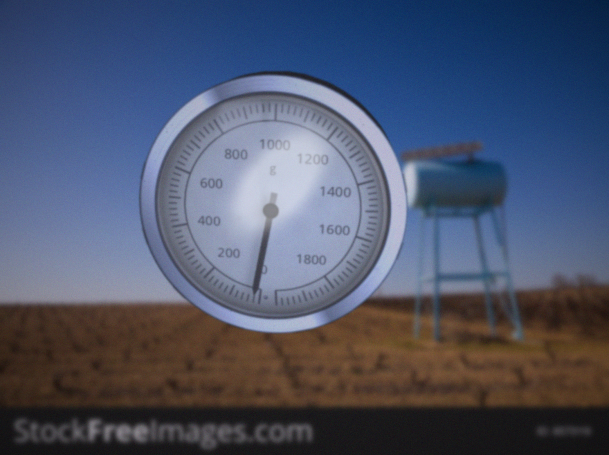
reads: **20** g
